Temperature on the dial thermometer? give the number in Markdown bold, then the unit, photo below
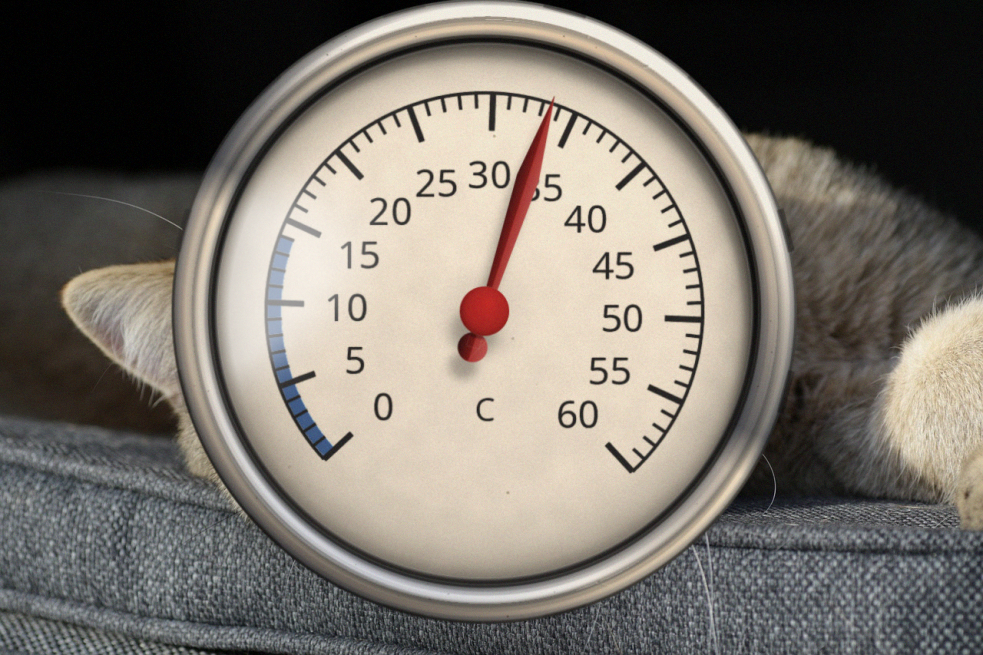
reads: **33.5** °C
